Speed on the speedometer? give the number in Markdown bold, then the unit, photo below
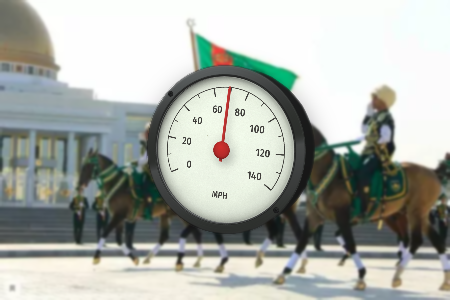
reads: **70** mph
